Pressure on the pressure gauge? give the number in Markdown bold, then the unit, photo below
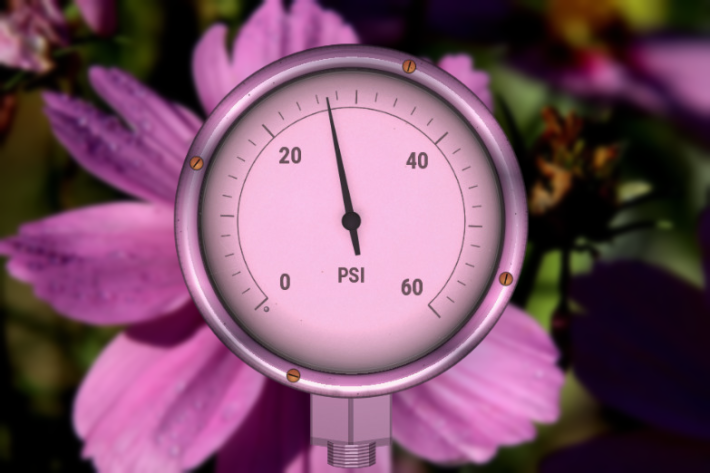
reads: **27** psi
